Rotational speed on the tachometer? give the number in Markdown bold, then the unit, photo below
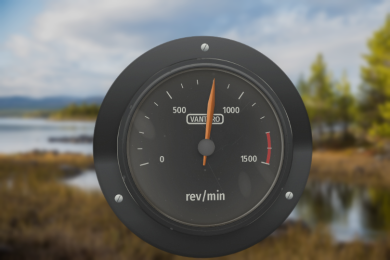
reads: **800** rpm
